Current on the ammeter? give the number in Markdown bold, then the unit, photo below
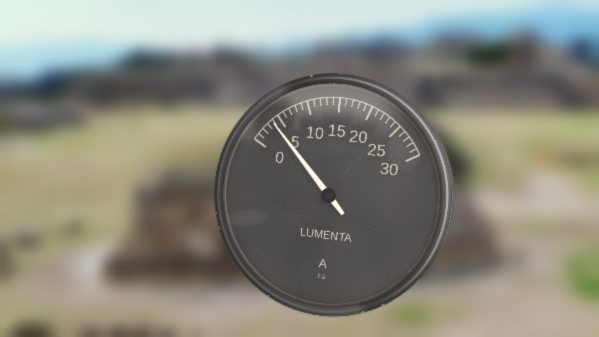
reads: **4** A
